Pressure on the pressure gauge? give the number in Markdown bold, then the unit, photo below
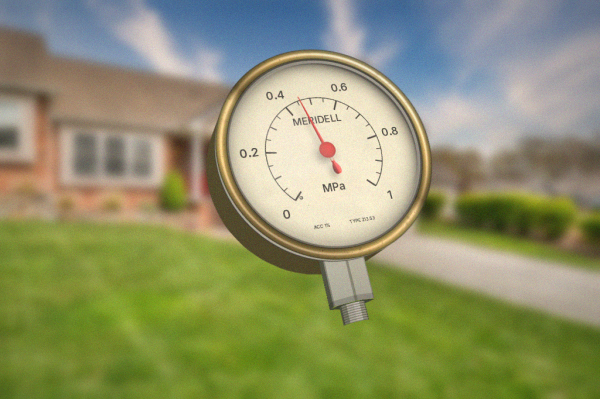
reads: **0.45** MPa
